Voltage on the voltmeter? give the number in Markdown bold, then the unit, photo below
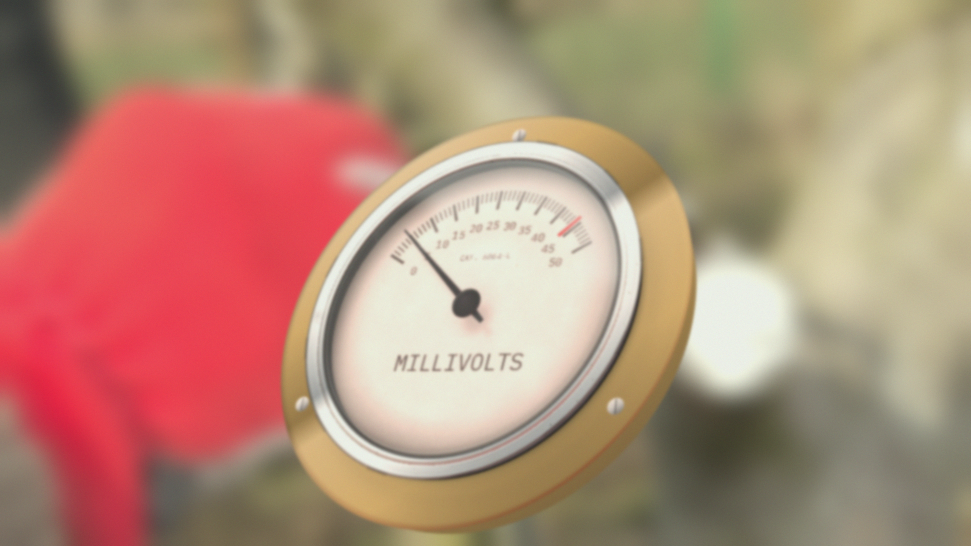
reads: **5** mV
